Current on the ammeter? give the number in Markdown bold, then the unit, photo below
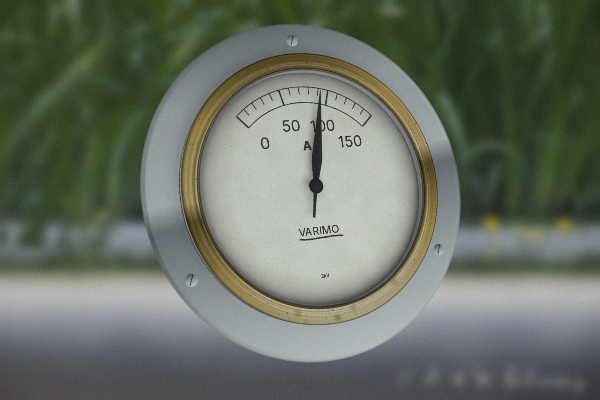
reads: **90** A
